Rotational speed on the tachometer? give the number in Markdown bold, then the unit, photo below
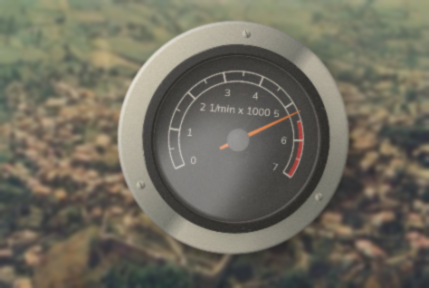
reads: **5250** rpm
